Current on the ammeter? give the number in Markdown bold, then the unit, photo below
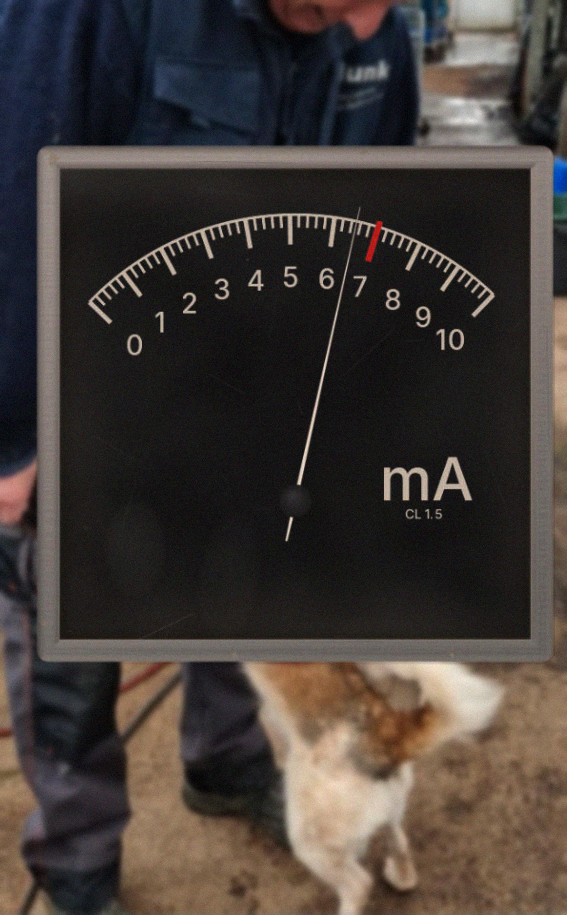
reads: **6.5** mA
